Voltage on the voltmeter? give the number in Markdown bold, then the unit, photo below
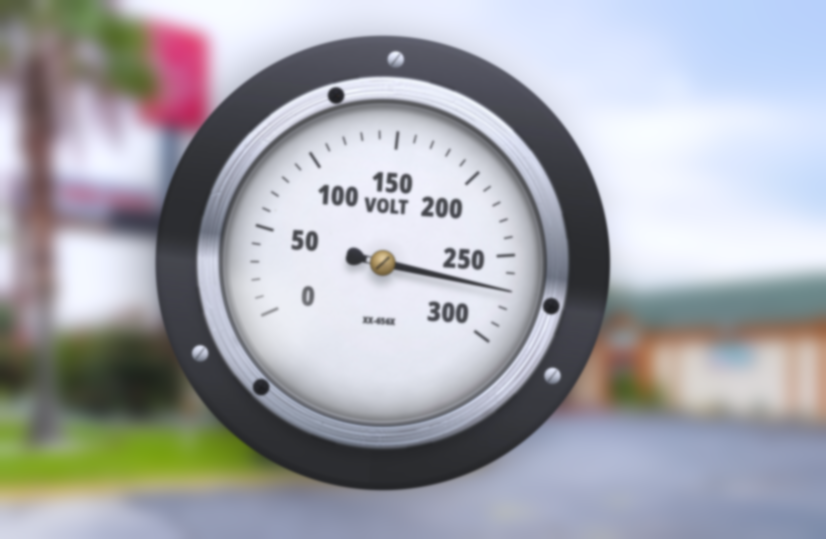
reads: **270** V
